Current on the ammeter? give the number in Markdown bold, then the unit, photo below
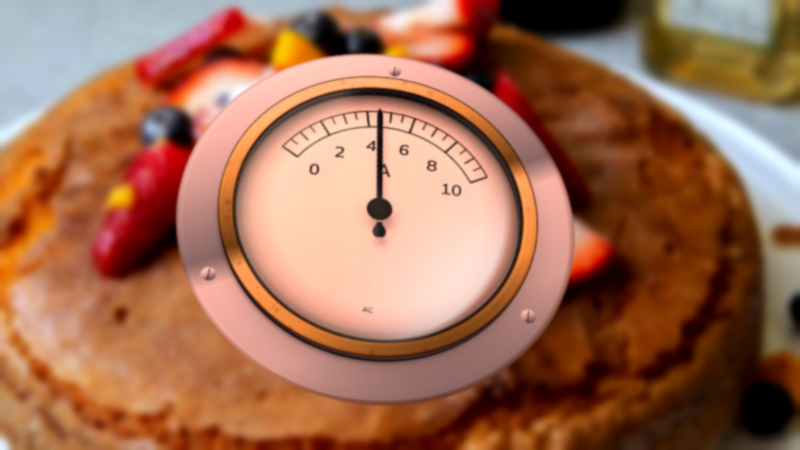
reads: **4.5** A
